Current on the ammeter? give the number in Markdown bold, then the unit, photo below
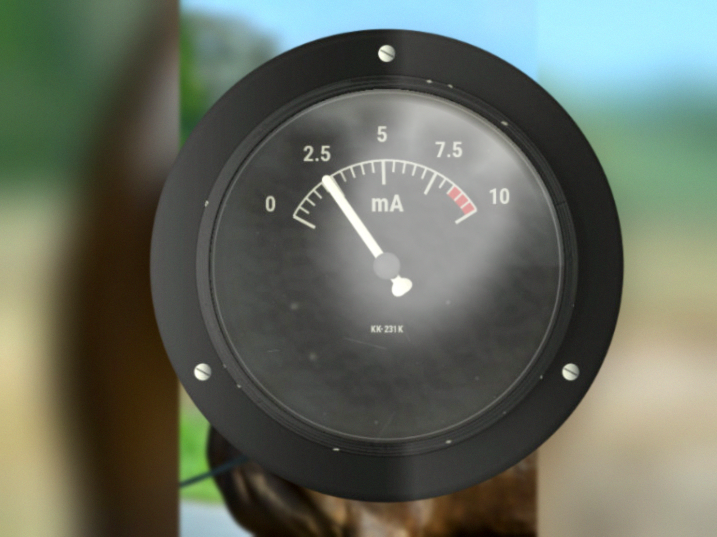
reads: **2.25** mA
